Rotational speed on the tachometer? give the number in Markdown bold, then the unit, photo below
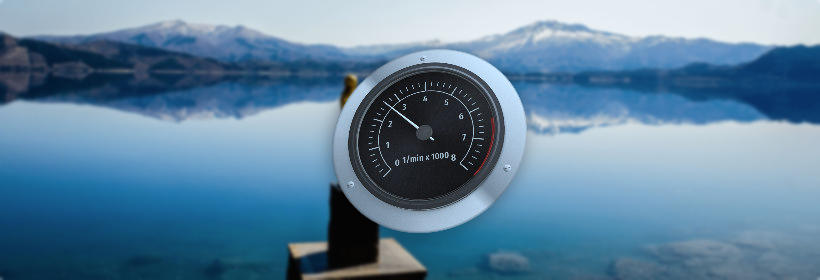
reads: **2600** rpm
